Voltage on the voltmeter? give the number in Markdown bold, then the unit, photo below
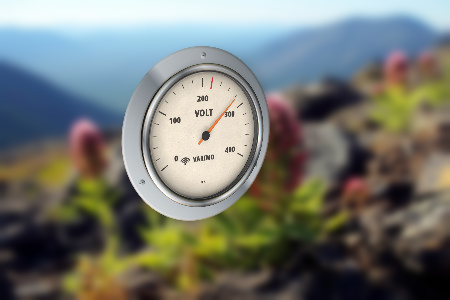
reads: **280** V
